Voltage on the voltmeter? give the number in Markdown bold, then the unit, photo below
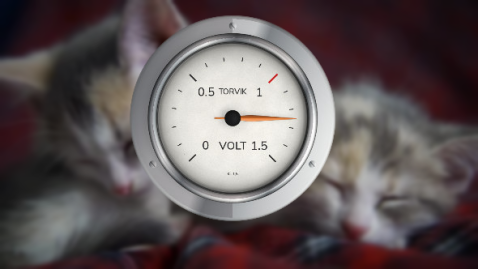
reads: **1.25** V
